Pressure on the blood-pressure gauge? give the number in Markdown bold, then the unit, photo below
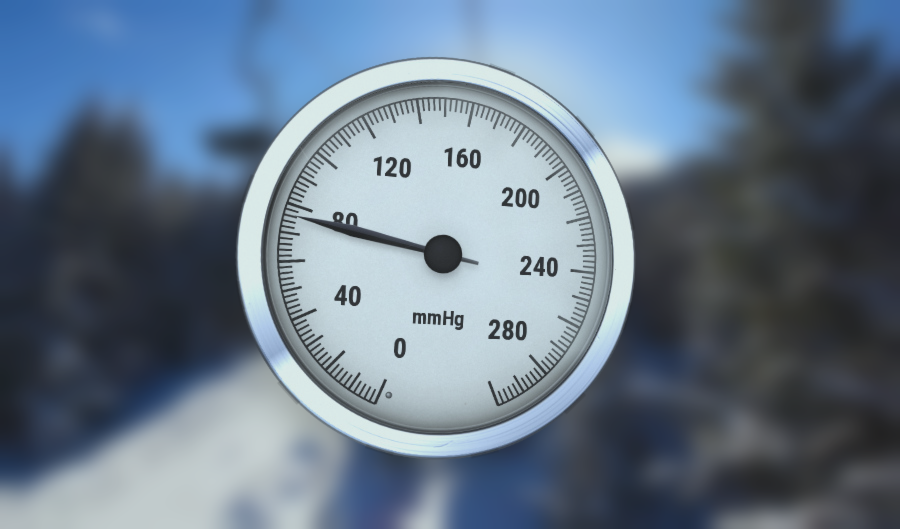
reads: **76** mmHg
